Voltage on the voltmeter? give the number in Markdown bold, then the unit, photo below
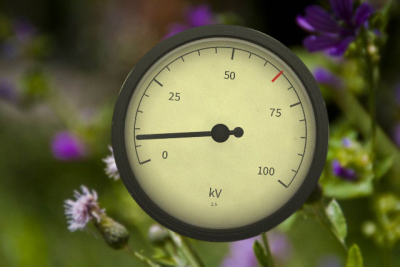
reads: **7.5** kV
